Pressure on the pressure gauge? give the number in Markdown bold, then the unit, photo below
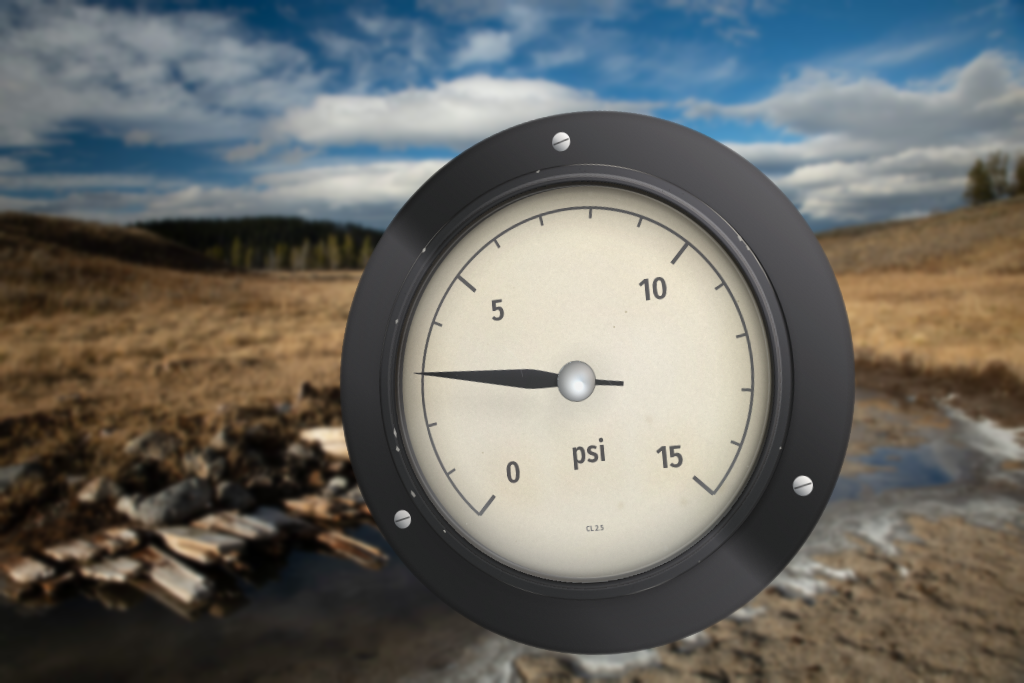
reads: **3** psi
